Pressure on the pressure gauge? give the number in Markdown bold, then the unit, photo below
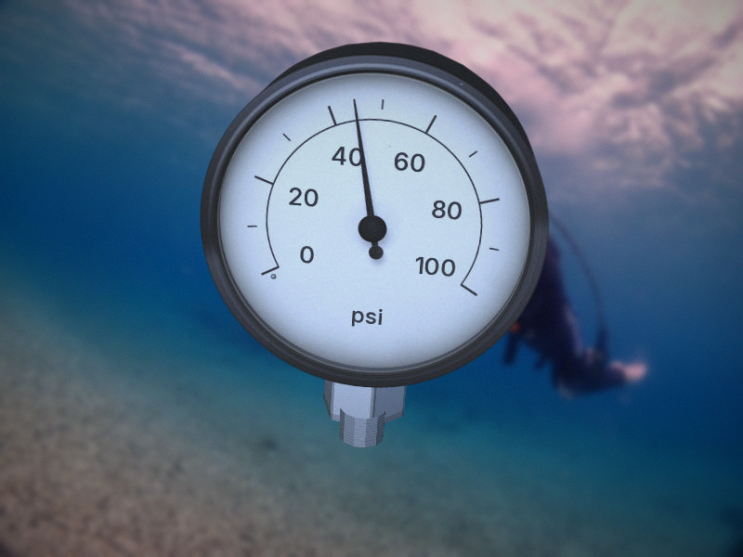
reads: **45** psi
